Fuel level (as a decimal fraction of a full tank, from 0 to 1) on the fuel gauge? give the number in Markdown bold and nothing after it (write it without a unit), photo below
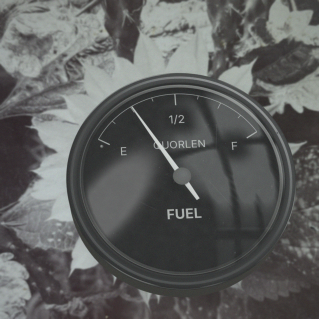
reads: **0.25**
